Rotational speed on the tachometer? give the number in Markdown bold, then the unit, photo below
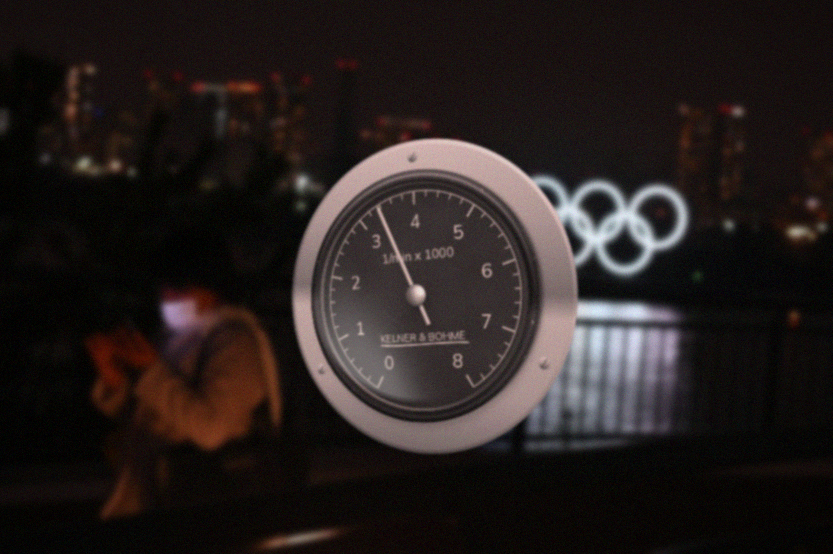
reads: **3400** rpm
